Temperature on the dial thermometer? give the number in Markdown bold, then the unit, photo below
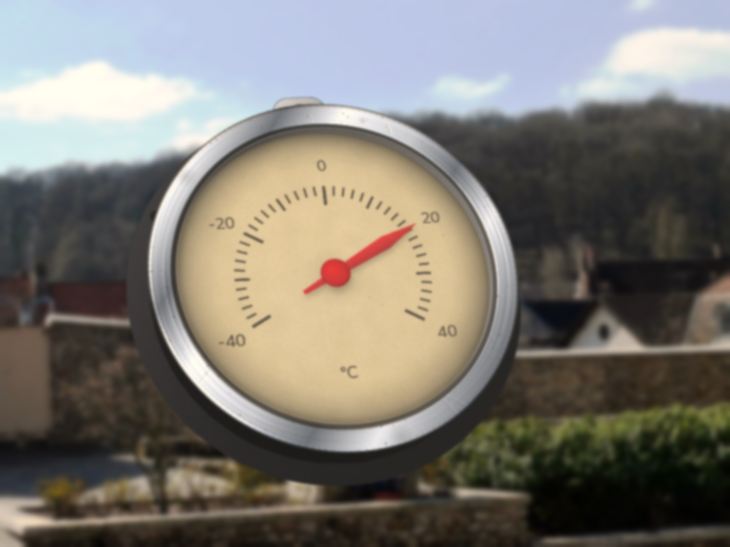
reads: **20** °C
